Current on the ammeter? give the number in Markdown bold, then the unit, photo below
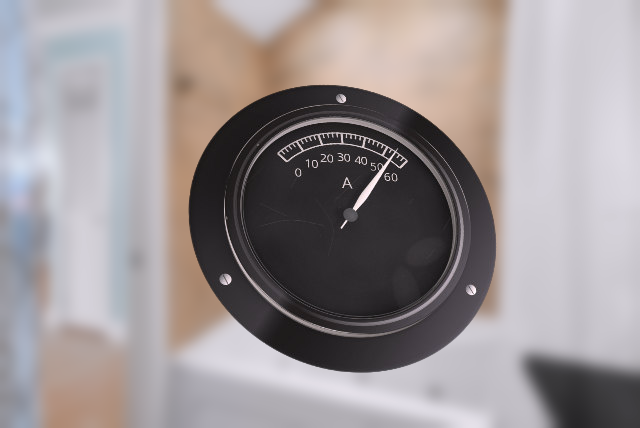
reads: **54** A
